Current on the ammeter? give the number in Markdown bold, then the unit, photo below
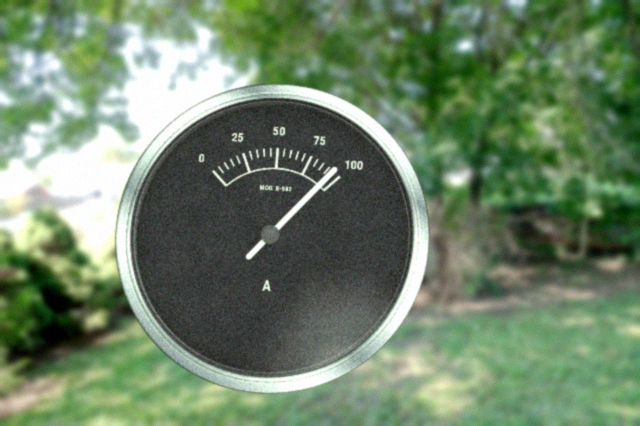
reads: **95** A
